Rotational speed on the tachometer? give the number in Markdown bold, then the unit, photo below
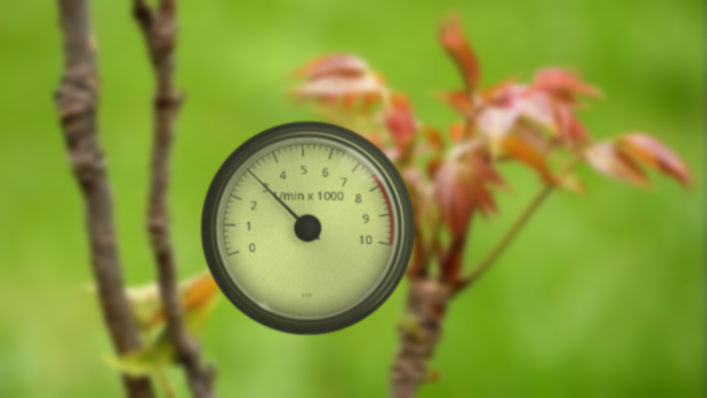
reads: **3000** rpm
